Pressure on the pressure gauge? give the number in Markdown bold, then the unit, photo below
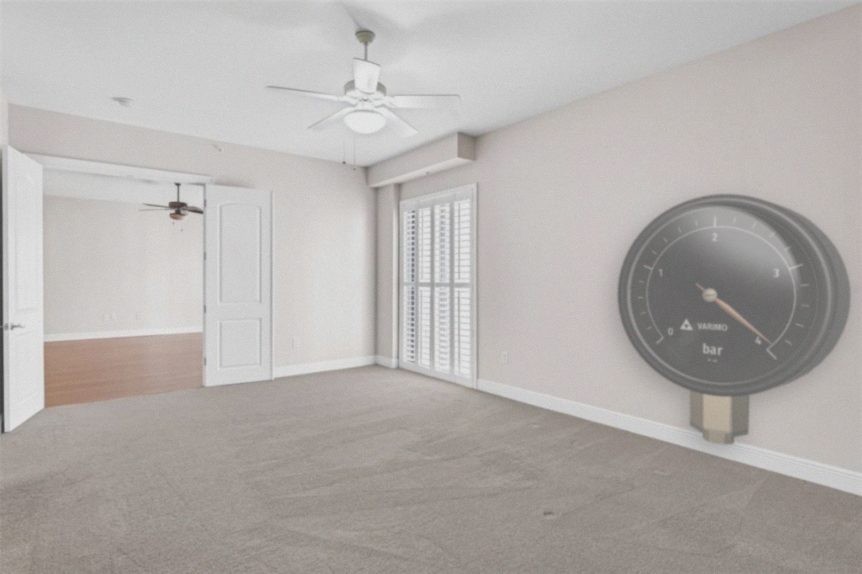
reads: **3.9** bar
